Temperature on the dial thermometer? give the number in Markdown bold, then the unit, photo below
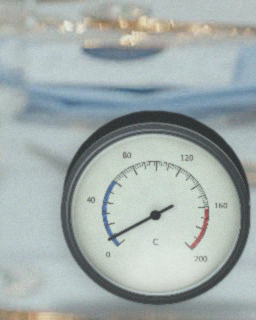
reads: **10** °C
